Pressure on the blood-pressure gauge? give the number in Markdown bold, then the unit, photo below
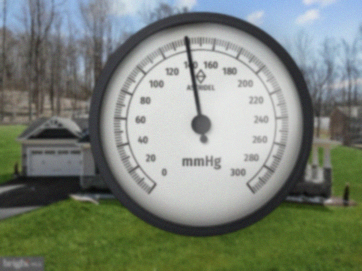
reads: **140** mmHg
